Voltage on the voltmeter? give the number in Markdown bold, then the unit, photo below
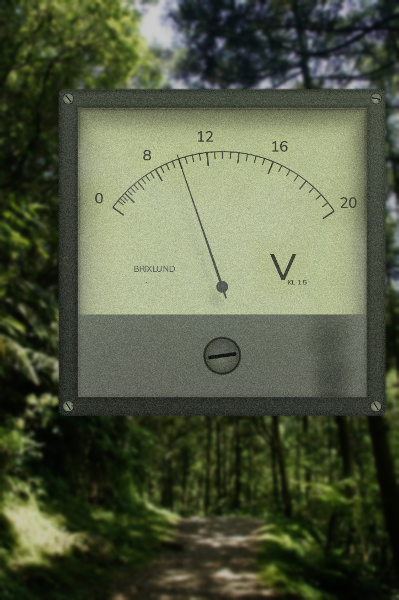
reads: **10** V
